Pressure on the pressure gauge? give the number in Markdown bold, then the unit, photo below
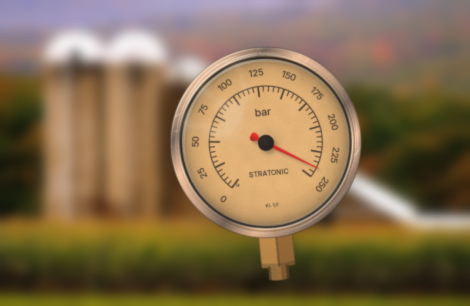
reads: **240** bar
